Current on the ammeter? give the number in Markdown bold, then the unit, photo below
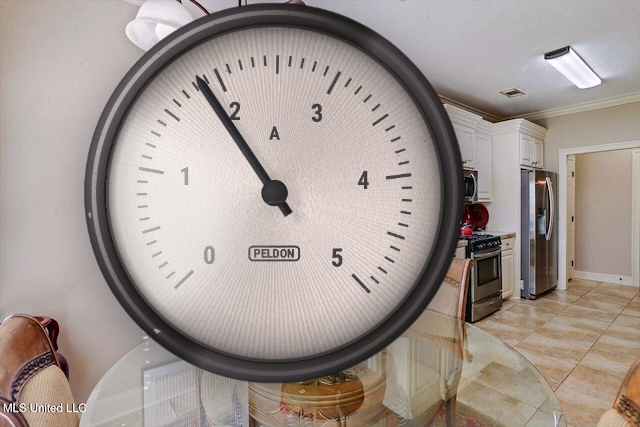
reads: **1.85** A
